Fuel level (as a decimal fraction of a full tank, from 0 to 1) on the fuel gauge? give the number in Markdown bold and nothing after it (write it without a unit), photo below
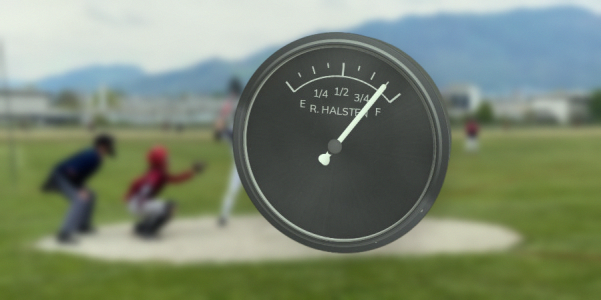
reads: **0.875**
